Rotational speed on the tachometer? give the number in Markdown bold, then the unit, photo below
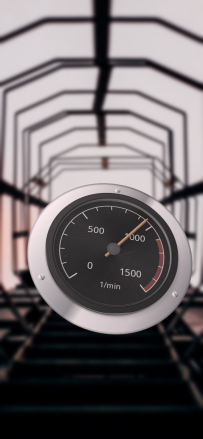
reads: **950** rpm
